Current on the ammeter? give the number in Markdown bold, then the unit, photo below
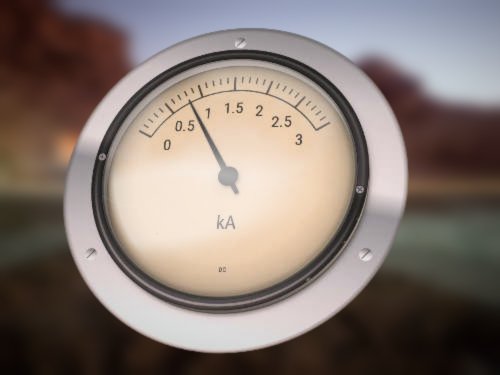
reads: **0.8** kA
